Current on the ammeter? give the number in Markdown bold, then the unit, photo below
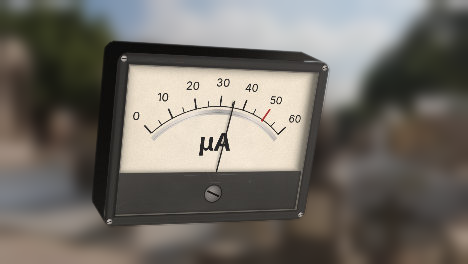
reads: **35** µA
